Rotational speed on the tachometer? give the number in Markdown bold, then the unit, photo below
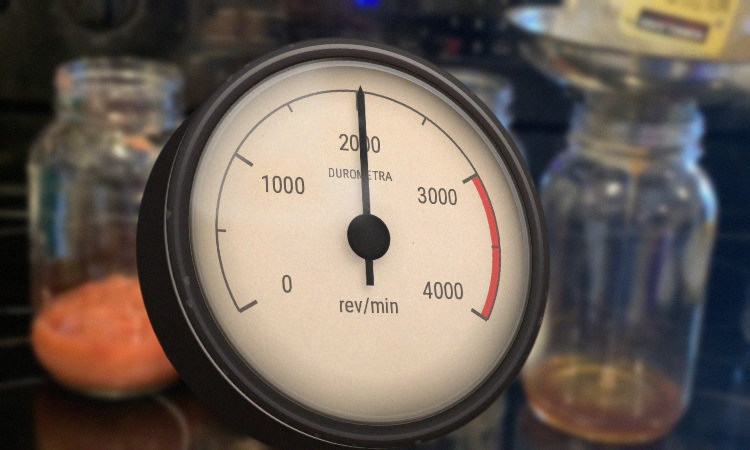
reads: **2000** rpm
